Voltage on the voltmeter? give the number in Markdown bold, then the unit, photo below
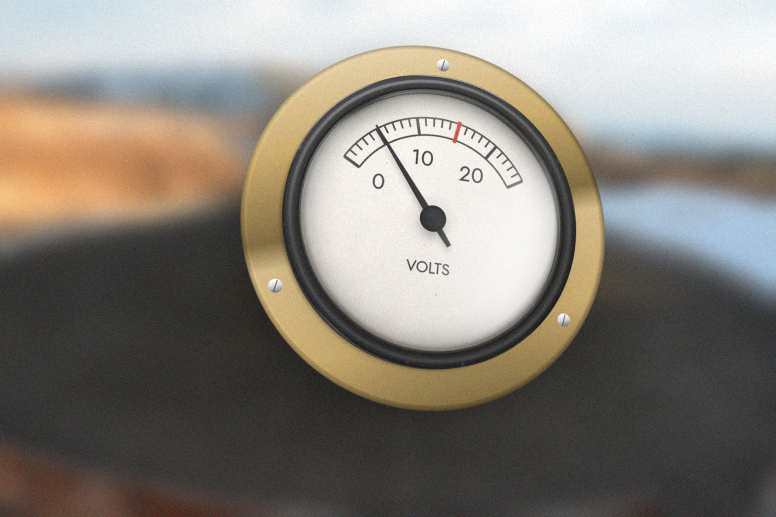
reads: **5** V
